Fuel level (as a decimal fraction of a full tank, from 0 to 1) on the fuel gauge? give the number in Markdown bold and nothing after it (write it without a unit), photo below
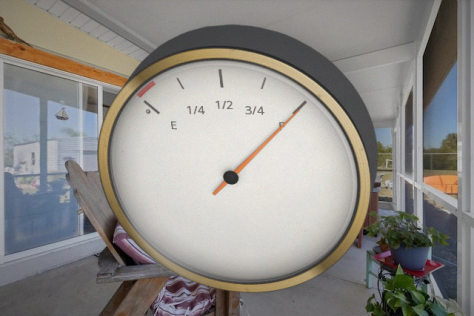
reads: **1**
